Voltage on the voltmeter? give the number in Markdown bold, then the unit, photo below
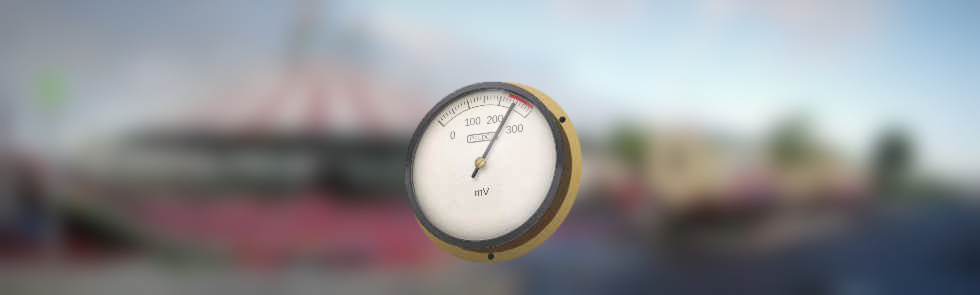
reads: **250** mV
